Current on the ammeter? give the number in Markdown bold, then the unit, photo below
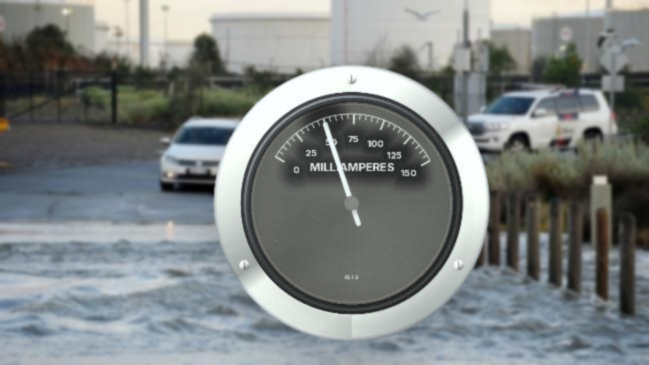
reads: **50** mA
